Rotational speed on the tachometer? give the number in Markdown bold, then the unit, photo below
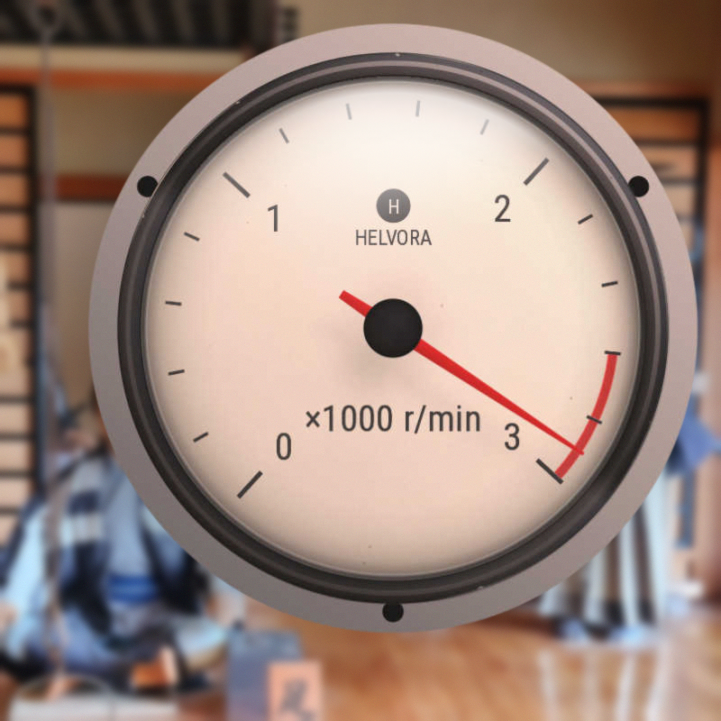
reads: **2900** rpm
